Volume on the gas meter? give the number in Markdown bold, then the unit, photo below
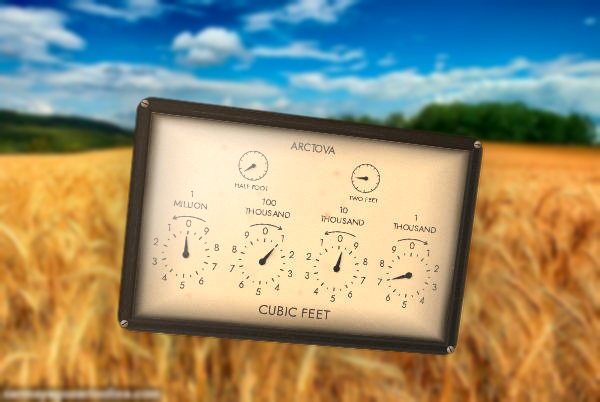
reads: **9700** ft³
